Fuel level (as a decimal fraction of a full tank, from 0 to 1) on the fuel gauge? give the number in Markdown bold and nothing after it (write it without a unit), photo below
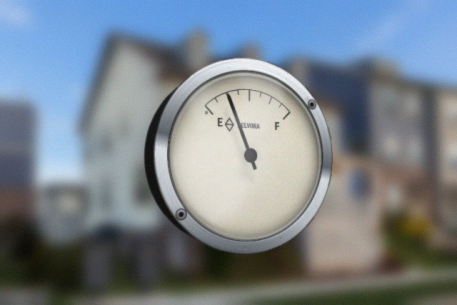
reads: **0.25**
